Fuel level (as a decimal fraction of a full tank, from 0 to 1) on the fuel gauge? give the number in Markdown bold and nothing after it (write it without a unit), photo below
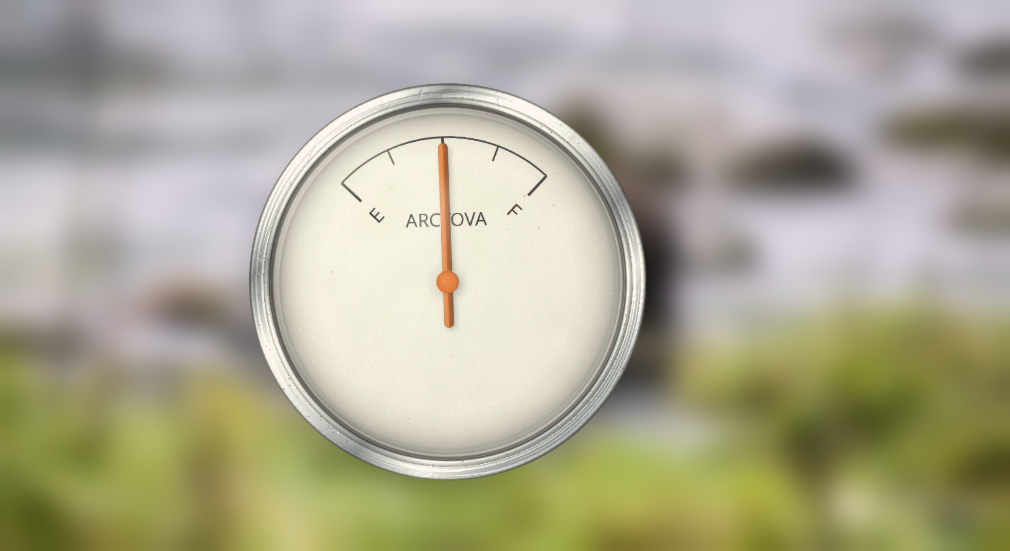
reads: **0.5**
